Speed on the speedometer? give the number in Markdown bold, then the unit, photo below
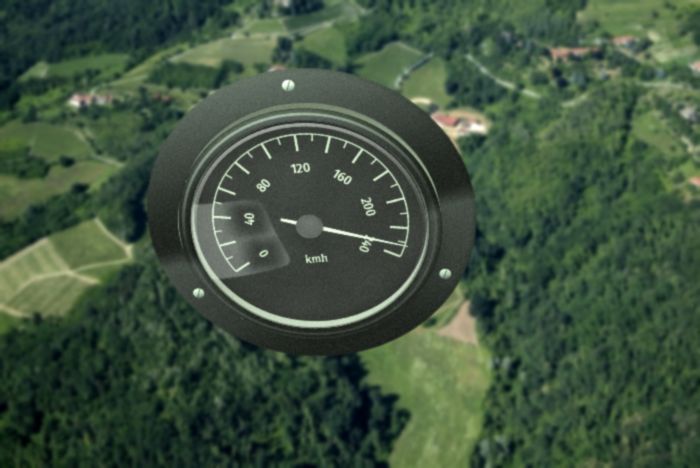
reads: **230** km/h
